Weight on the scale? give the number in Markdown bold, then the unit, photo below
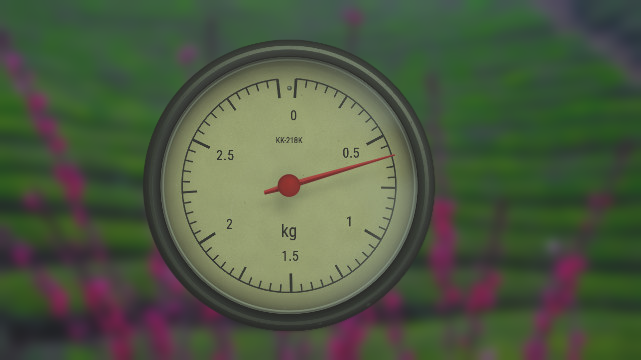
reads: **0.6** kg
